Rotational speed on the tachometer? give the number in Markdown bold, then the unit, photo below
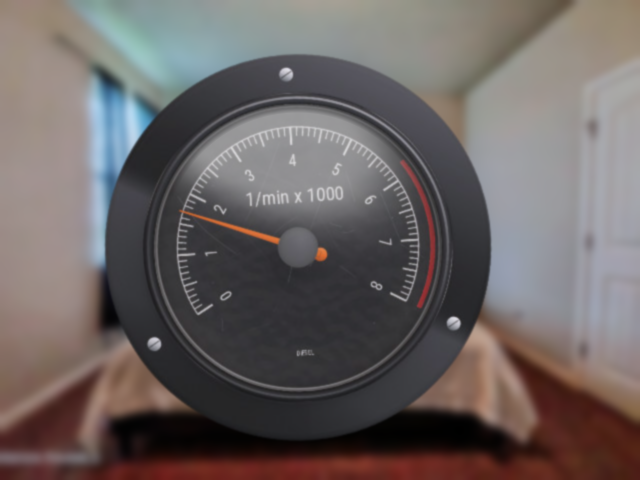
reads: **1700** rpm
